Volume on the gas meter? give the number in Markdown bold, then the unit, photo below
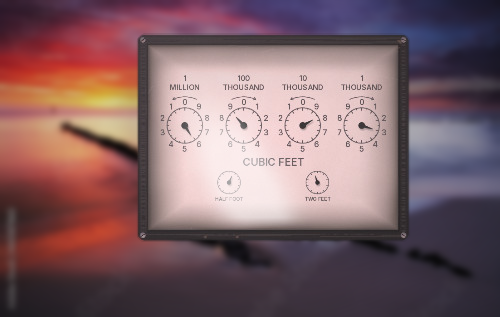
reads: **588300** ft³
